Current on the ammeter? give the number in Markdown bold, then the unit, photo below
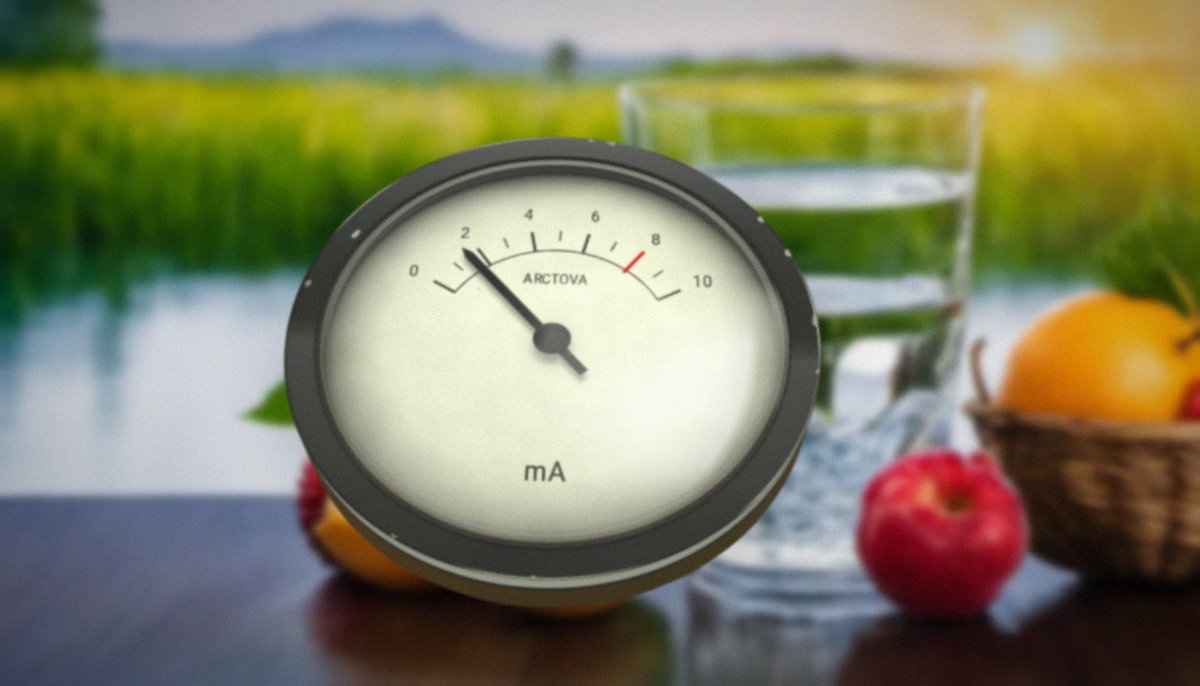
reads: **1.5** mA
